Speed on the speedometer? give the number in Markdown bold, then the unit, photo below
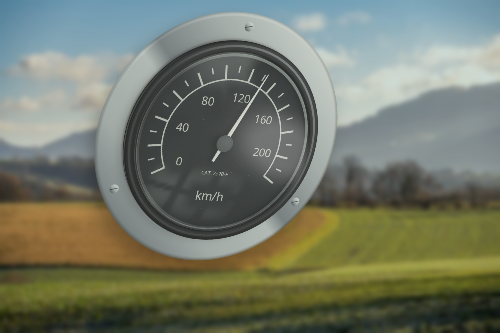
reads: **130** km/h
